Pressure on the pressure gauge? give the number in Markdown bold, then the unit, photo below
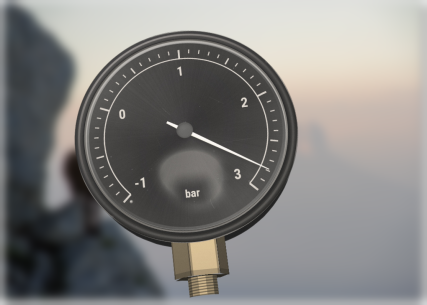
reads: **2.8** bar
